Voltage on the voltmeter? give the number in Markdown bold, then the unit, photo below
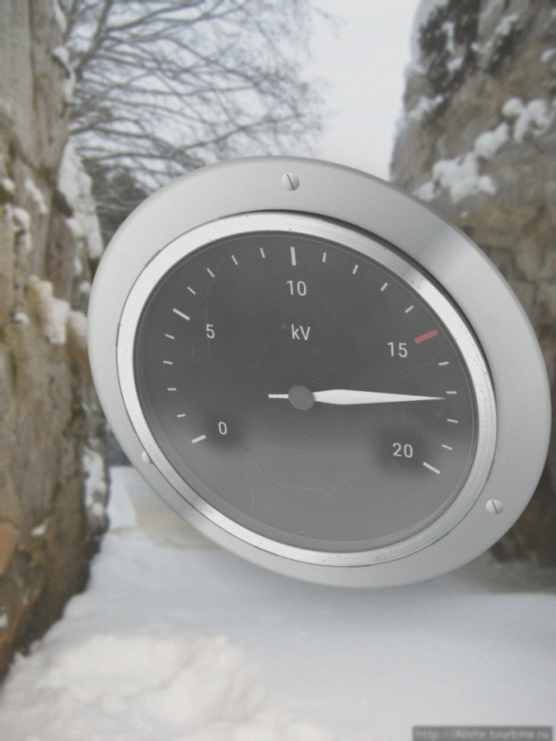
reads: **17** kV
